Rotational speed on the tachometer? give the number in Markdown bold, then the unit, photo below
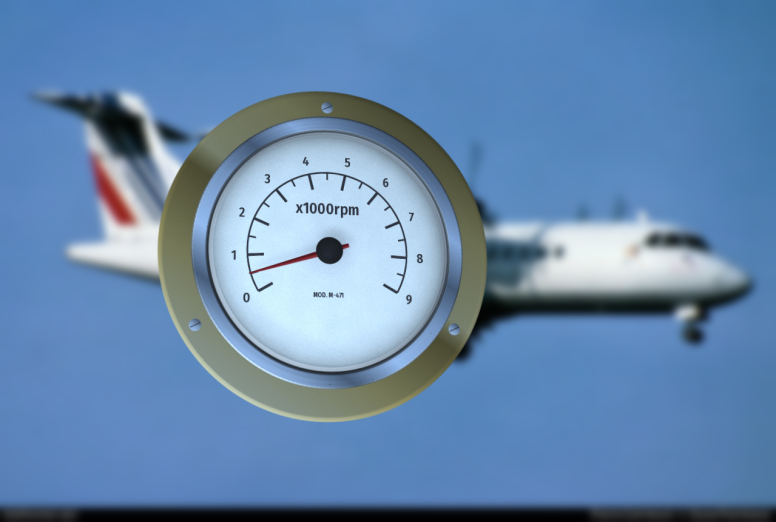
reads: **500** rpm
